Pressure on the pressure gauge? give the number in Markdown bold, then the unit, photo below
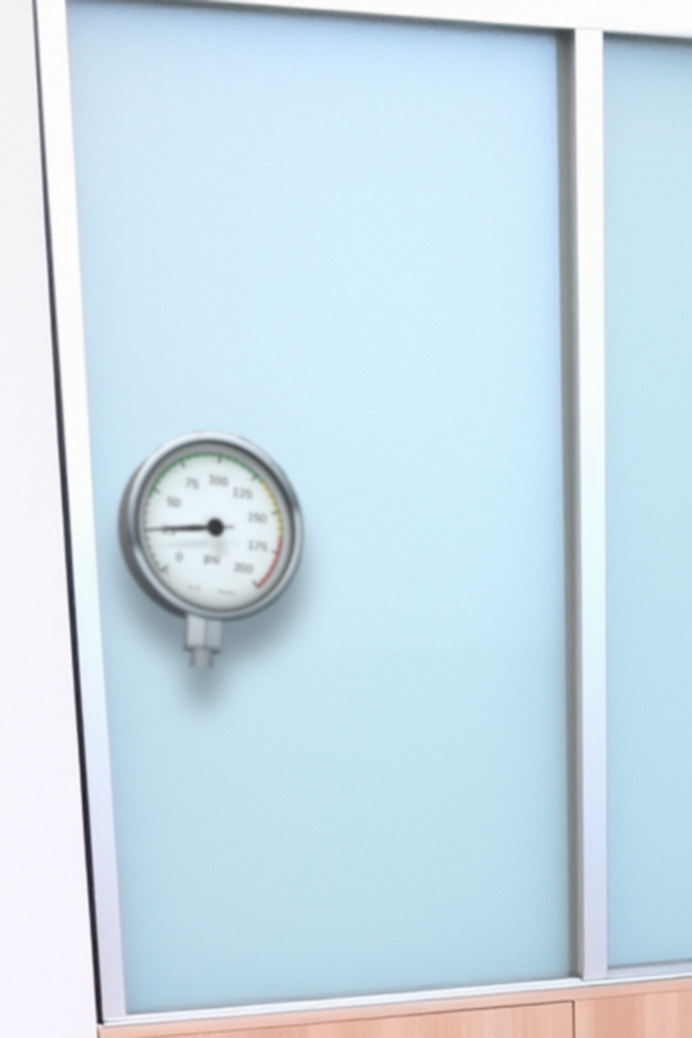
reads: **25** psi
